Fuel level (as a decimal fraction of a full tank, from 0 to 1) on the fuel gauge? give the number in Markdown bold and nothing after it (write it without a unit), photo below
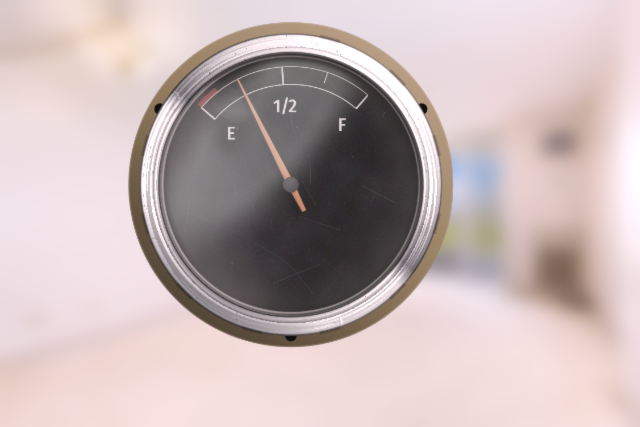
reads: **0.25**
